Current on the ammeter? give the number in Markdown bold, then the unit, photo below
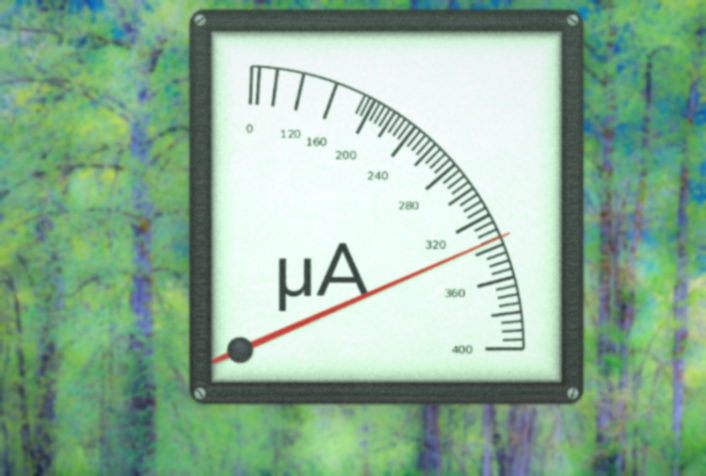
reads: **335** µA
